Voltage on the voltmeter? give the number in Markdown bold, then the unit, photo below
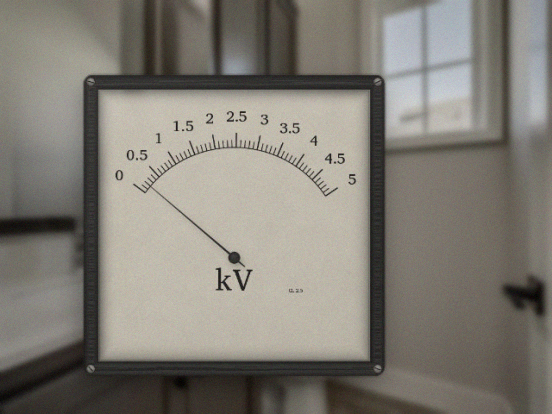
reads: **0.2** kV
